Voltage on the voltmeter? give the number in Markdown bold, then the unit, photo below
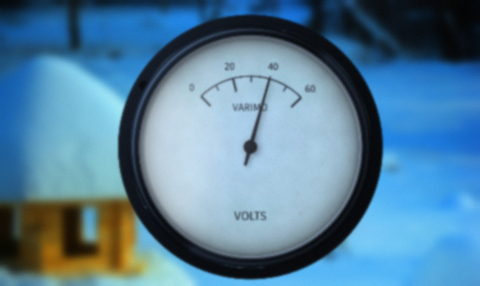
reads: **40** V
